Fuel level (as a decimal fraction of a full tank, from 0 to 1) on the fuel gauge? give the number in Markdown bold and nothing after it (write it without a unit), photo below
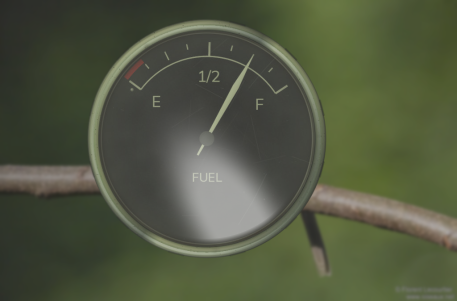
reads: **0.75**
